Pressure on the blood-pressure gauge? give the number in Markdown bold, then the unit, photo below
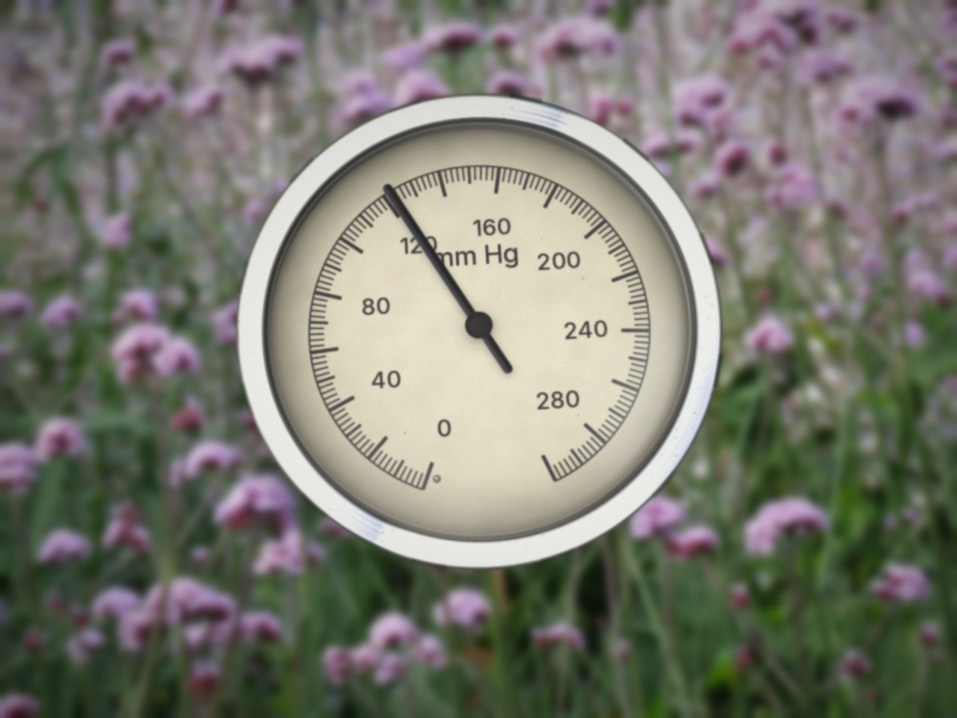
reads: **122** mmHg
